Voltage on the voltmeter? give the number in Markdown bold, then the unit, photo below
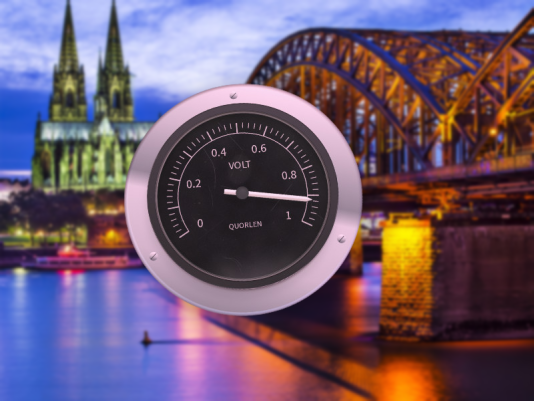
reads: **0.92** V
